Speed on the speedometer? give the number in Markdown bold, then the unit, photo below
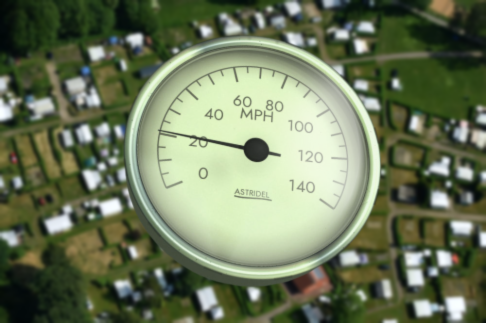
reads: **20** mph
